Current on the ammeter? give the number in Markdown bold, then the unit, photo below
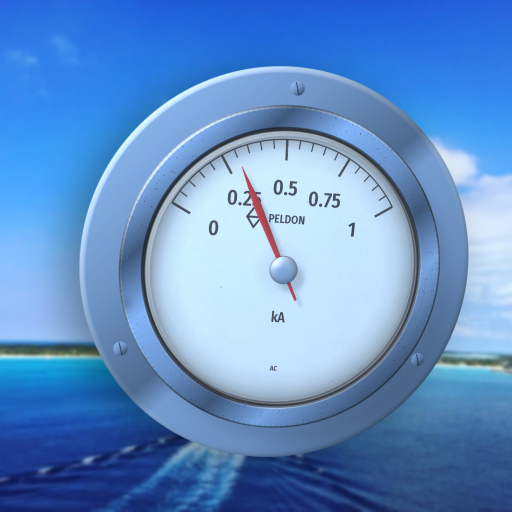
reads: **0.3** kA
